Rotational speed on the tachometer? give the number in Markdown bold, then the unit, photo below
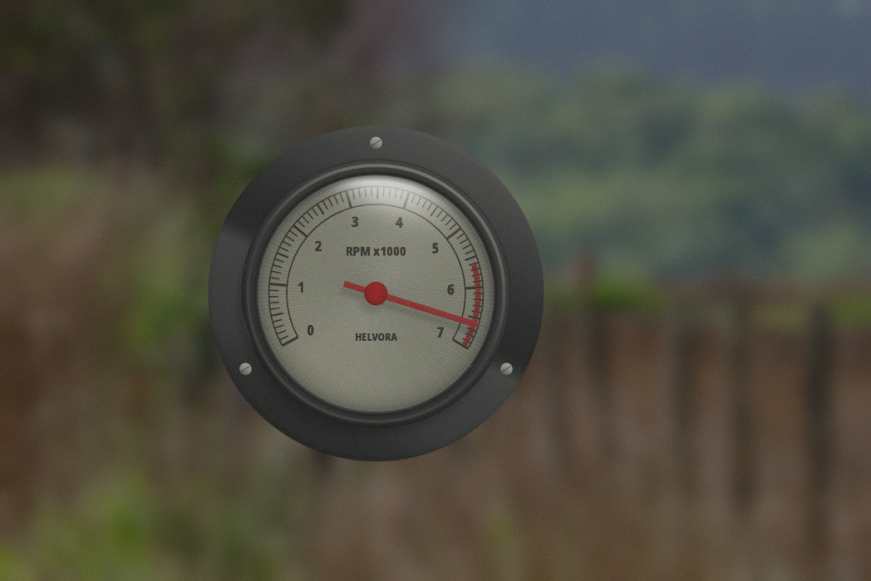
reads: **6600** rpm
